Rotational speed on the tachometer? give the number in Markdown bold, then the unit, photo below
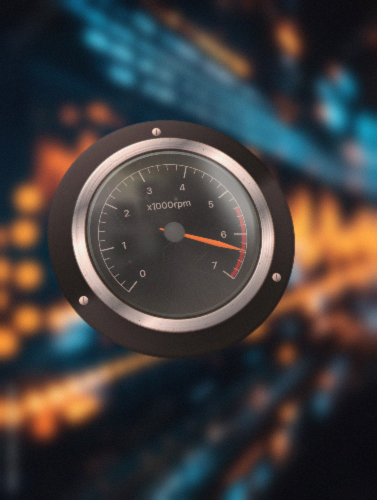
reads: **6400** rpm
